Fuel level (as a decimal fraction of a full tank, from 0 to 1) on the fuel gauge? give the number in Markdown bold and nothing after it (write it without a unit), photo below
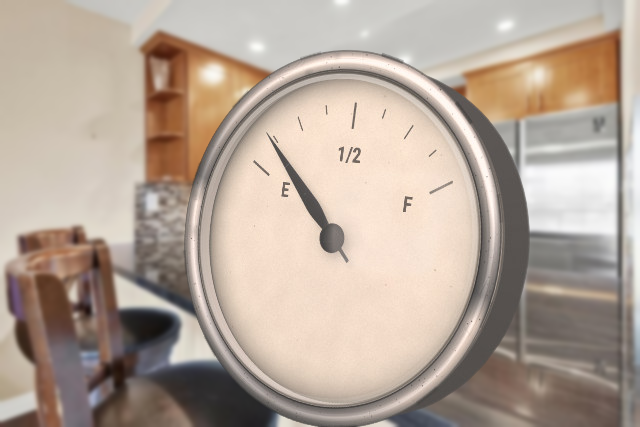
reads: **0.125**
